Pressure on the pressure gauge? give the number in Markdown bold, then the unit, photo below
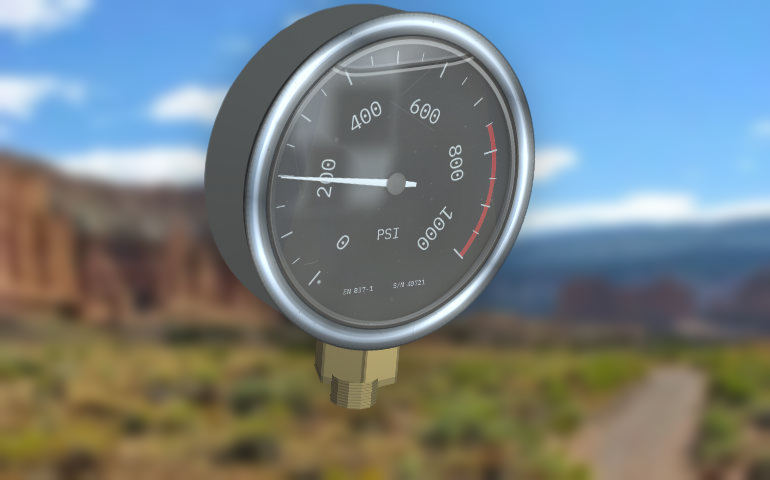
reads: **200** psi
